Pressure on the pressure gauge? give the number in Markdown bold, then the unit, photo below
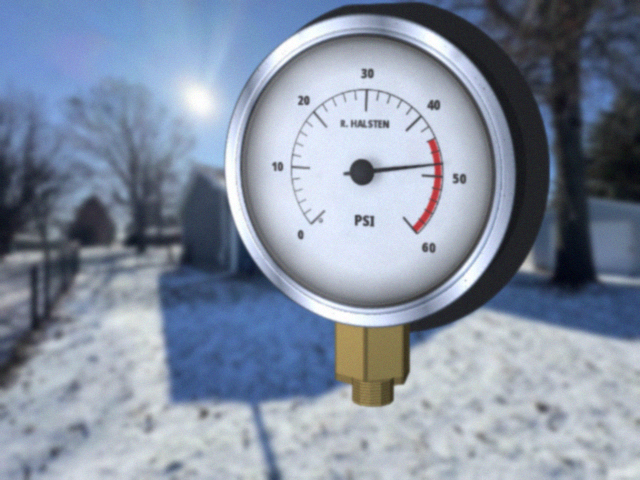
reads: **48** psi
